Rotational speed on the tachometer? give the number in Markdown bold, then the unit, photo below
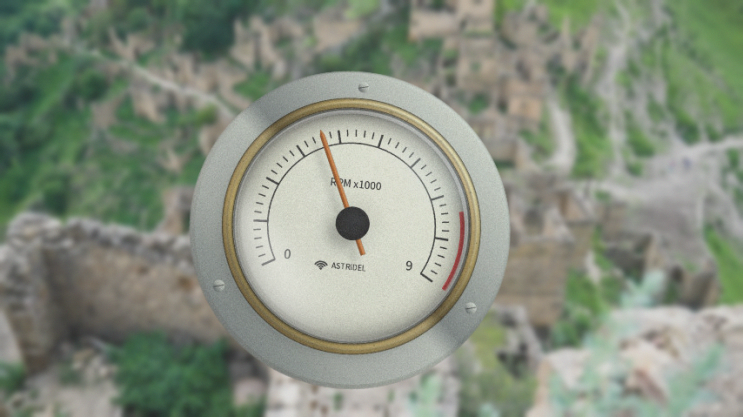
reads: **3600** rpm
